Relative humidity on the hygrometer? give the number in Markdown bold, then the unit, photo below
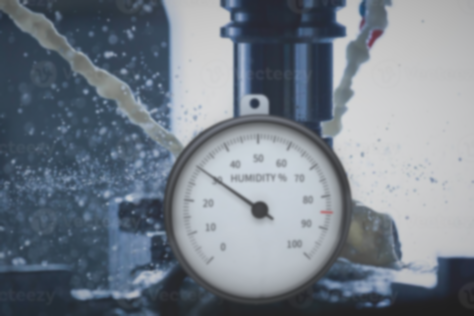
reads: **30** %
